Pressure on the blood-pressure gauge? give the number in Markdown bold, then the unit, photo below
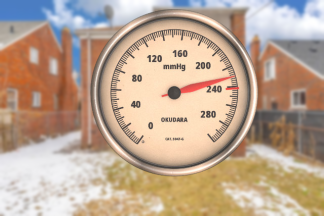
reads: **230** mmHg
